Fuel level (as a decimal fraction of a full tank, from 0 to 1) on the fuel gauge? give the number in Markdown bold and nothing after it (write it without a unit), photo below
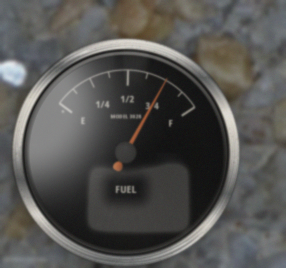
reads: **0.75**
